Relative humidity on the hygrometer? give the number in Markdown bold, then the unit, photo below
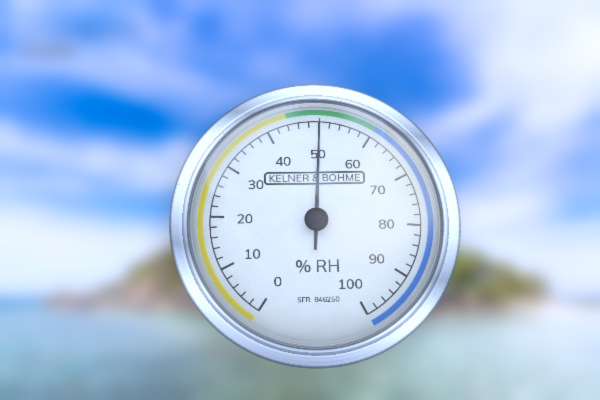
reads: **50** %
